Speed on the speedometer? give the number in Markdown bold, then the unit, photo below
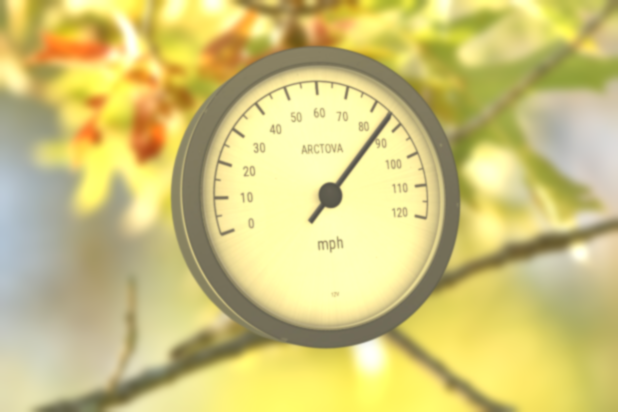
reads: **85** mph
